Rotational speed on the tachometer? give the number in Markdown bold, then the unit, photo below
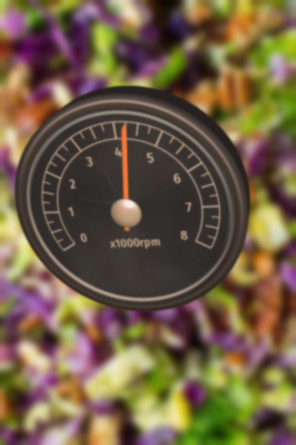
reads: **4250** rpm
